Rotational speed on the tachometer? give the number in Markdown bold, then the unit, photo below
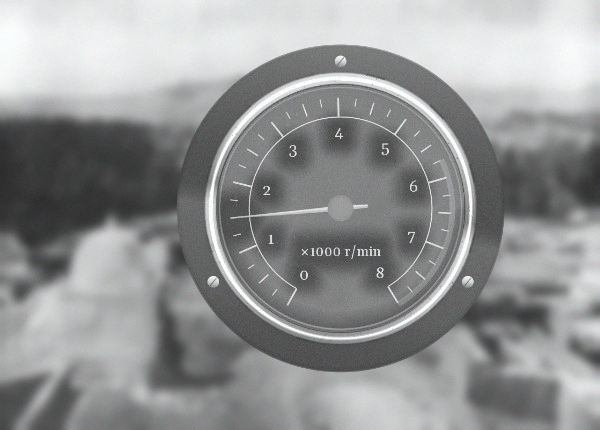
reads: **1500** rpm
